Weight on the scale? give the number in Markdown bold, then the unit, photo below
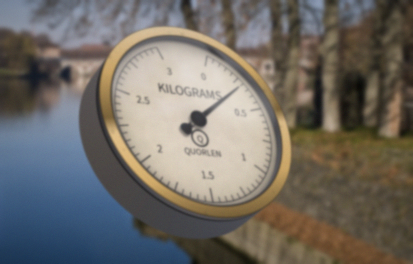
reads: **0.3** kg
